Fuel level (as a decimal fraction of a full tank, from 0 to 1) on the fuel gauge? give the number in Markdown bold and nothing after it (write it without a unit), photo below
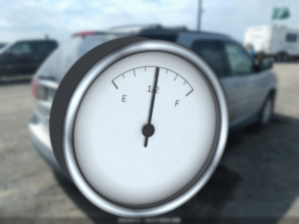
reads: **0.5**
